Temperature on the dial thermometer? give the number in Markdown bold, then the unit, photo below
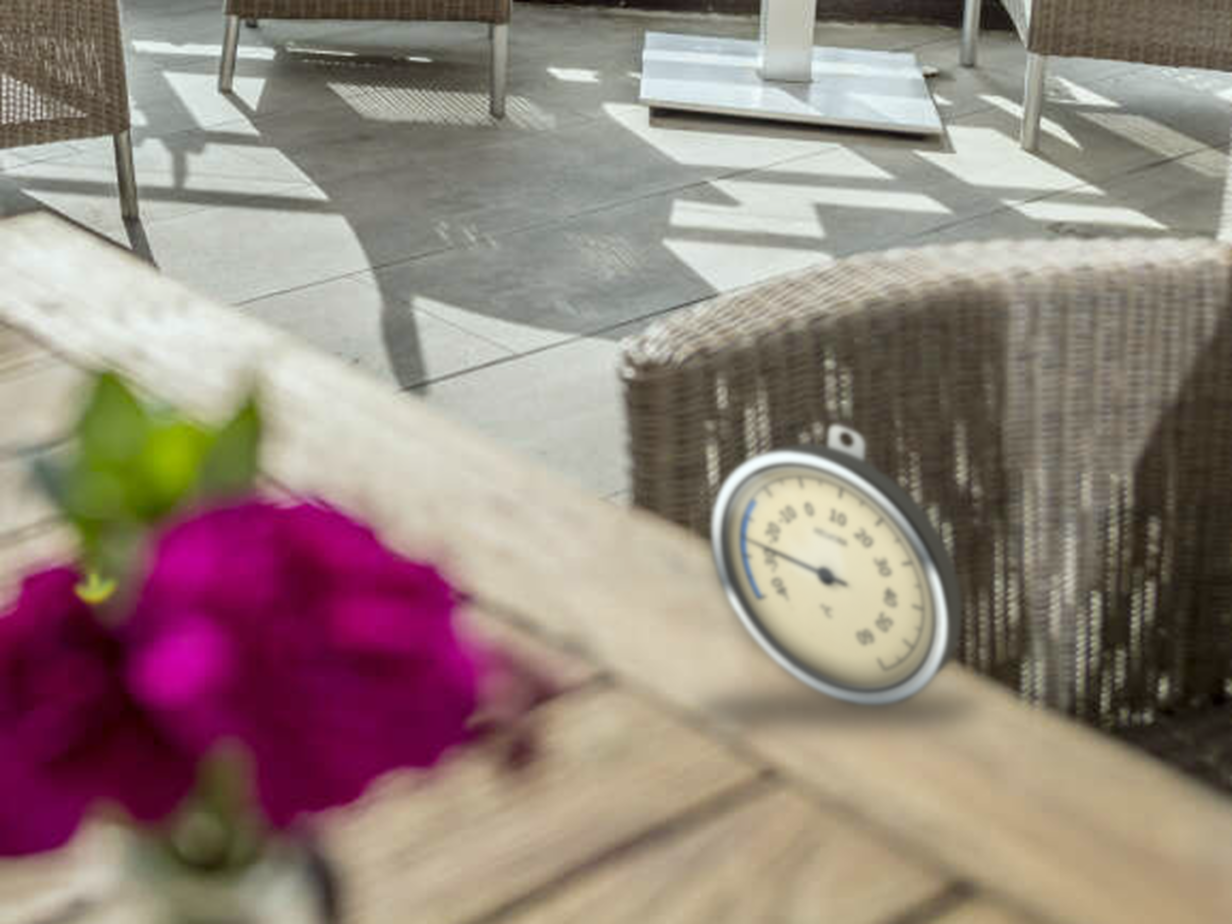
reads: **-25** °C
